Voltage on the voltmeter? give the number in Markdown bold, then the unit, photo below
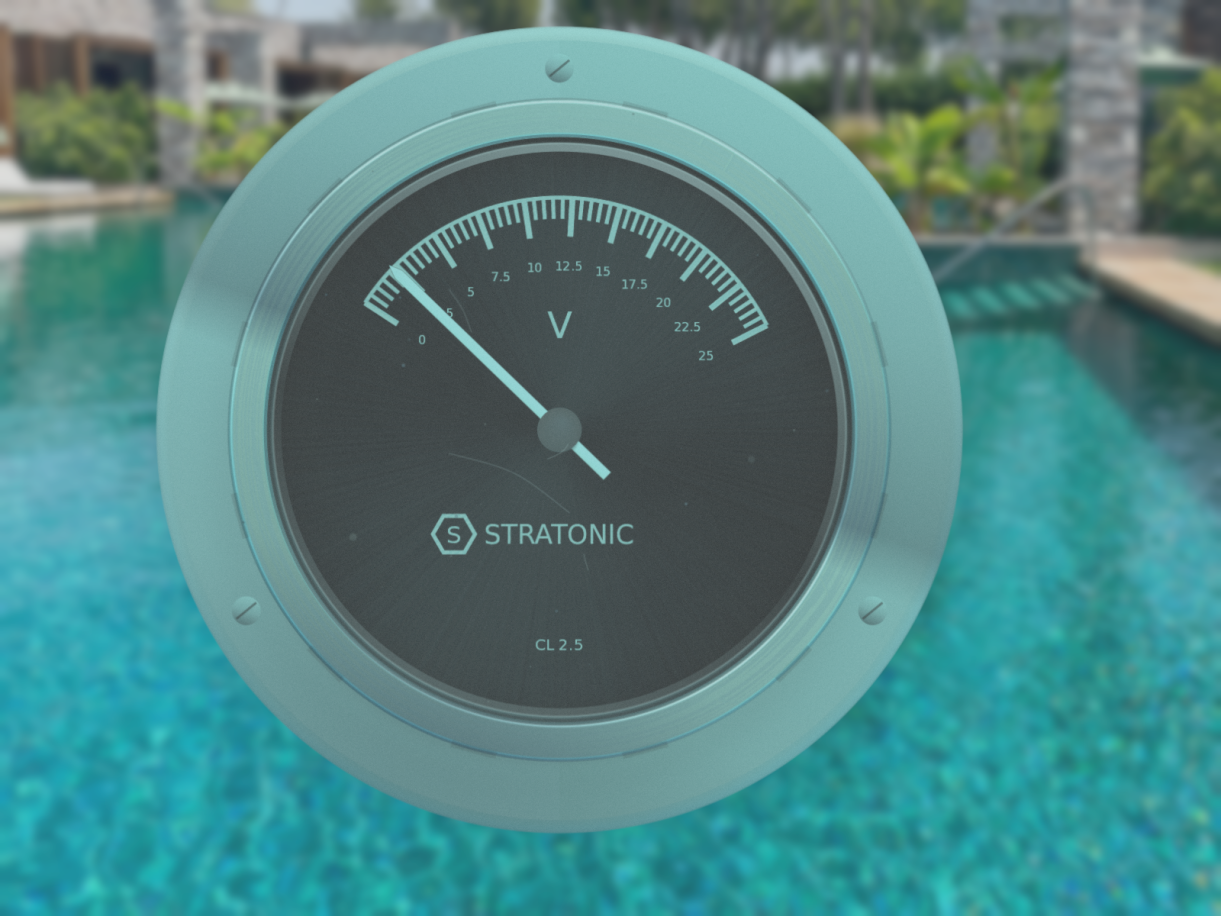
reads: **2.25** V
